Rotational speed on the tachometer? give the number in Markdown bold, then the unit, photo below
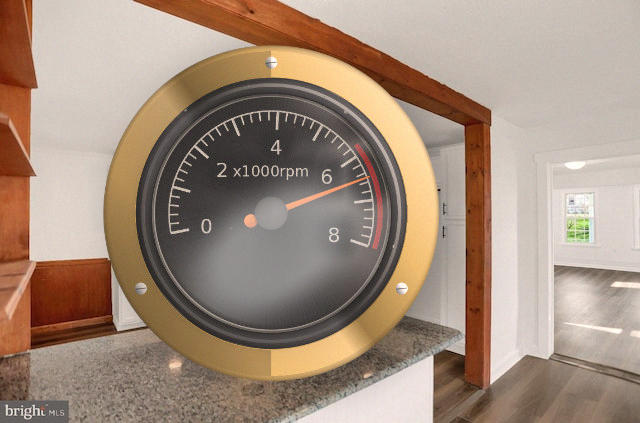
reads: **6500** rpm
